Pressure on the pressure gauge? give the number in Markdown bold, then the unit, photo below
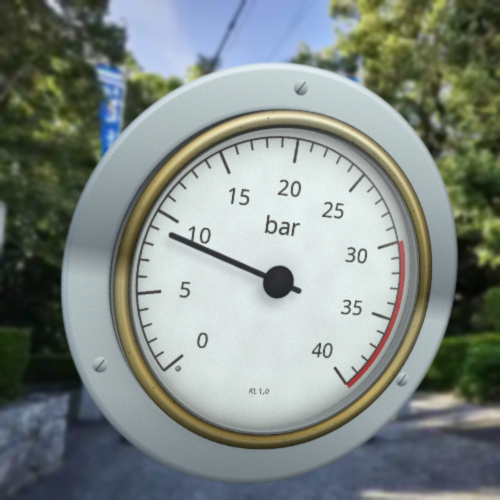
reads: **9** bar
